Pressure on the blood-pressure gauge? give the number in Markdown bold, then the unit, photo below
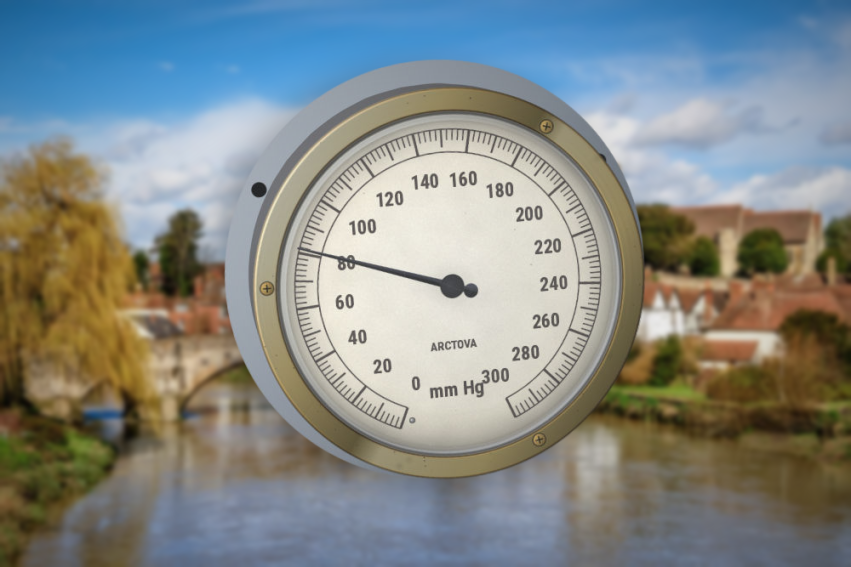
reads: **82** mmHg
